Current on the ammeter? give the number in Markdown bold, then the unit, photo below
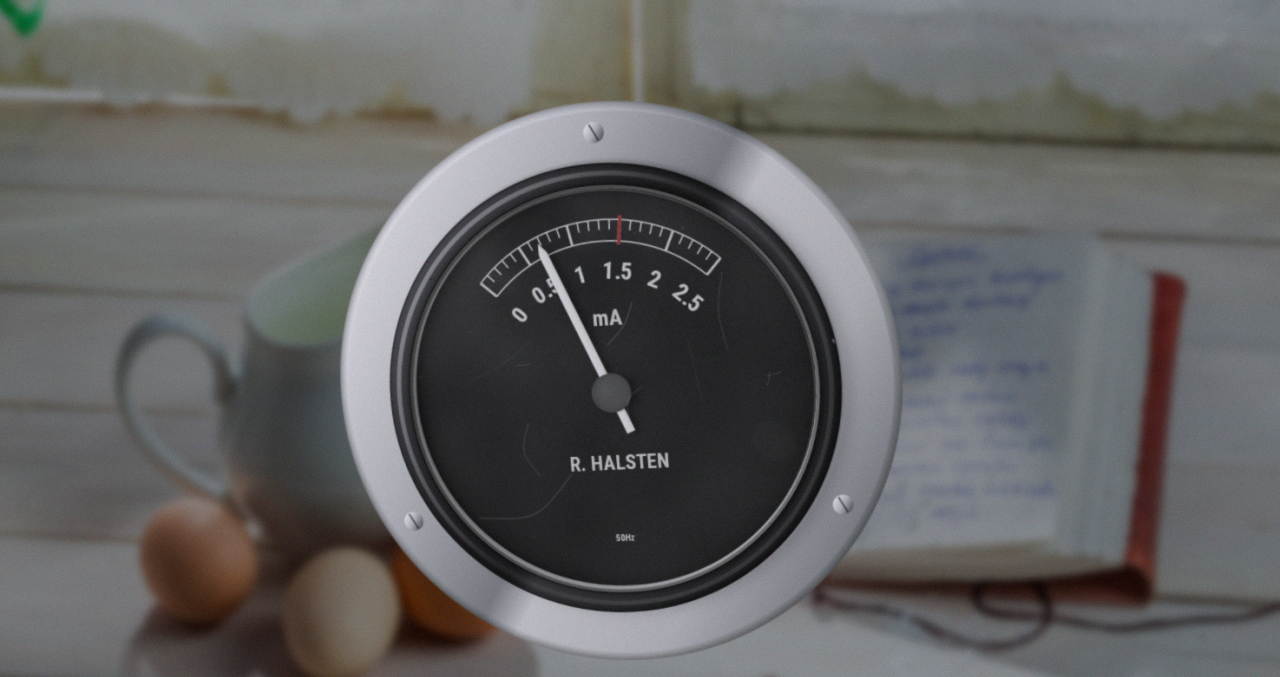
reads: **0.7** mA
